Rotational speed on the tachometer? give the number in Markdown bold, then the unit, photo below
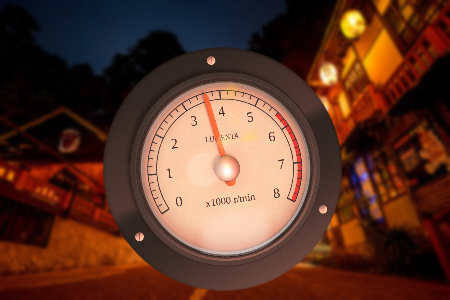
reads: **3600** rpm
